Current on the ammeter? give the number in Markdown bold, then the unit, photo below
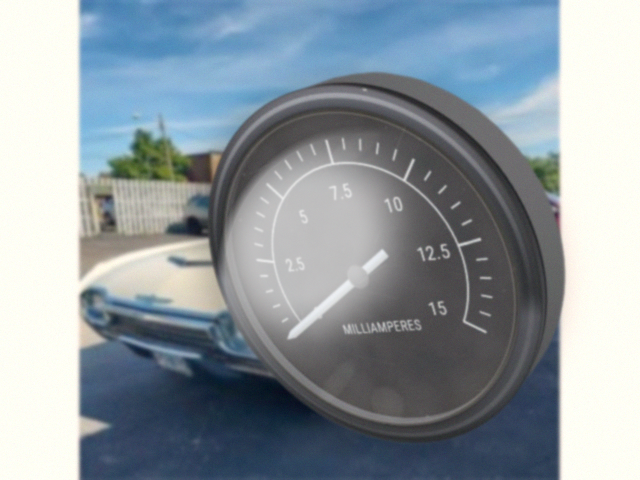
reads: **0** mA
